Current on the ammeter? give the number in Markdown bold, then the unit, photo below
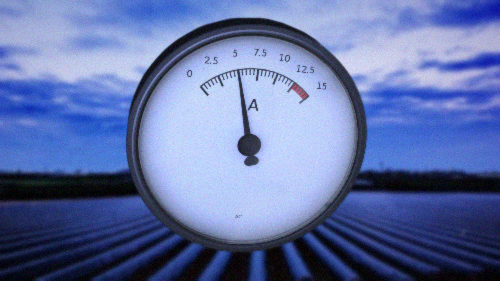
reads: **5** A
